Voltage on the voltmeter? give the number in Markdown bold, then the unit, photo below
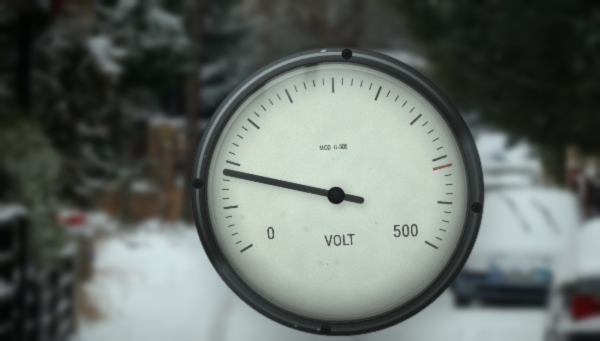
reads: **90** V
